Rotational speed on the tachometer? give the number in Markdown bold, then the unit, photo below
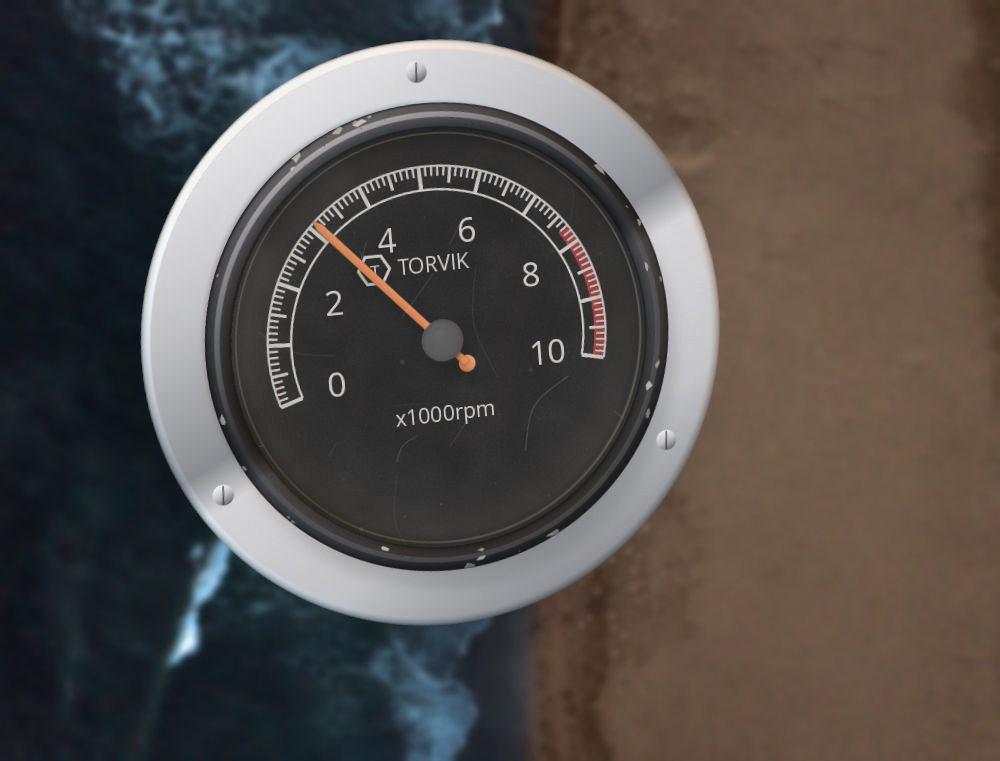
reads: **3100** rpm
